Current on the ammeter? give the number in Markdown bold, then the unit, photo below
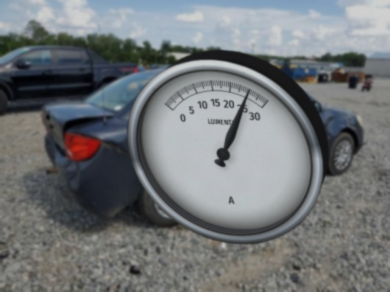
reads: **25** A
